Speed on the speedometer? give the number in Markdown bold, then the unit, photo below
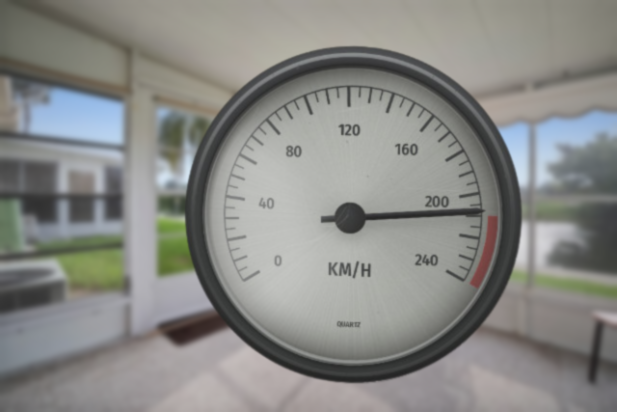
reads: **207.5** km/h
